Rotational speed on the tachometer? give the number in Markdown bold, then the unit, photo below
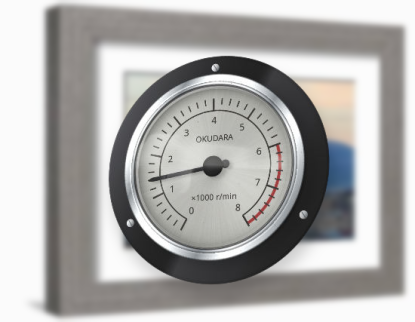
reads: **1400** rpm
